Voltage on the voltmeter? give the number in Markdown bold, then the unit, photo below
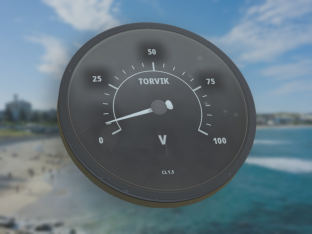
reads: **5** V
